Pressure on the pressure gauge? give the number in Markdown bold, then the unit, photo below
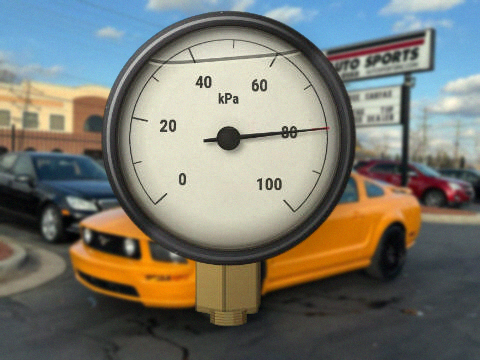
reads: **80** kPa
